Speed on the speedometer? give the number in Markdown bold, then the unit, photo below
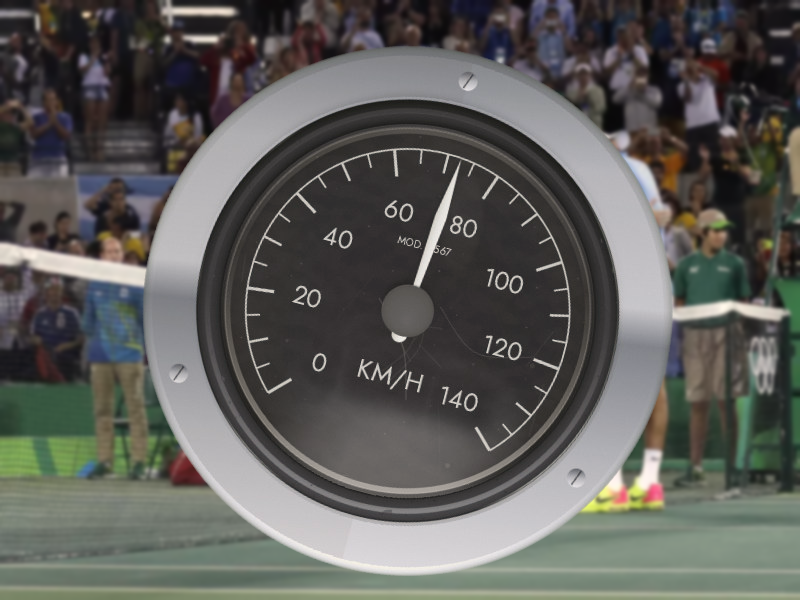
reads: **72.5** km/h
